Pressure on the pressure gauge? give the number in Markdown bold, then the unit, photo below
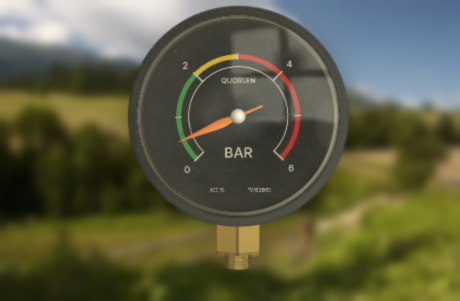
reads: **0.5** bar
